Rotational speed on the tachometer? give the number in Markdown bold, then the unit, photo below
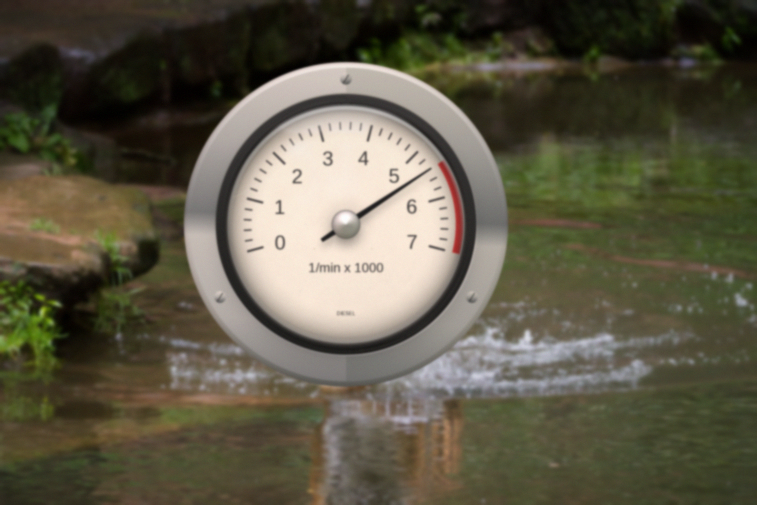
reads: **5400** rpm
